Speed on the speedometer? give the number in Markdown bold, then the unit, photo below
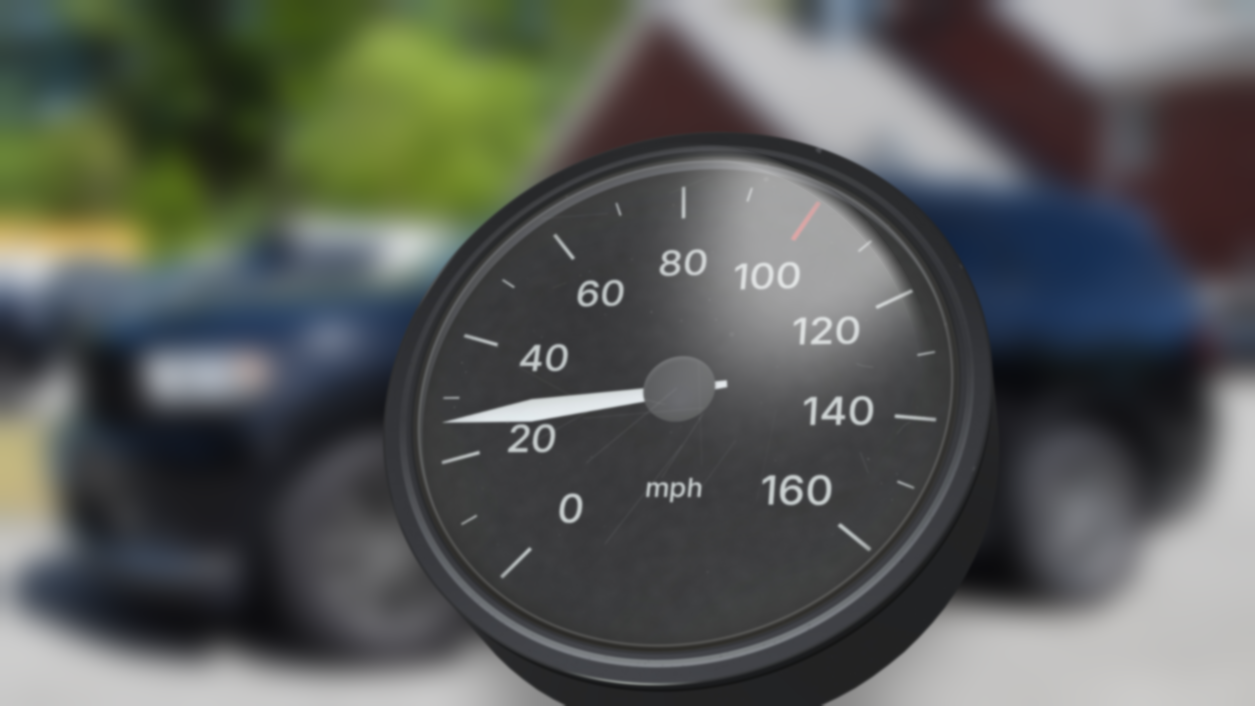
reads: **25** mph
